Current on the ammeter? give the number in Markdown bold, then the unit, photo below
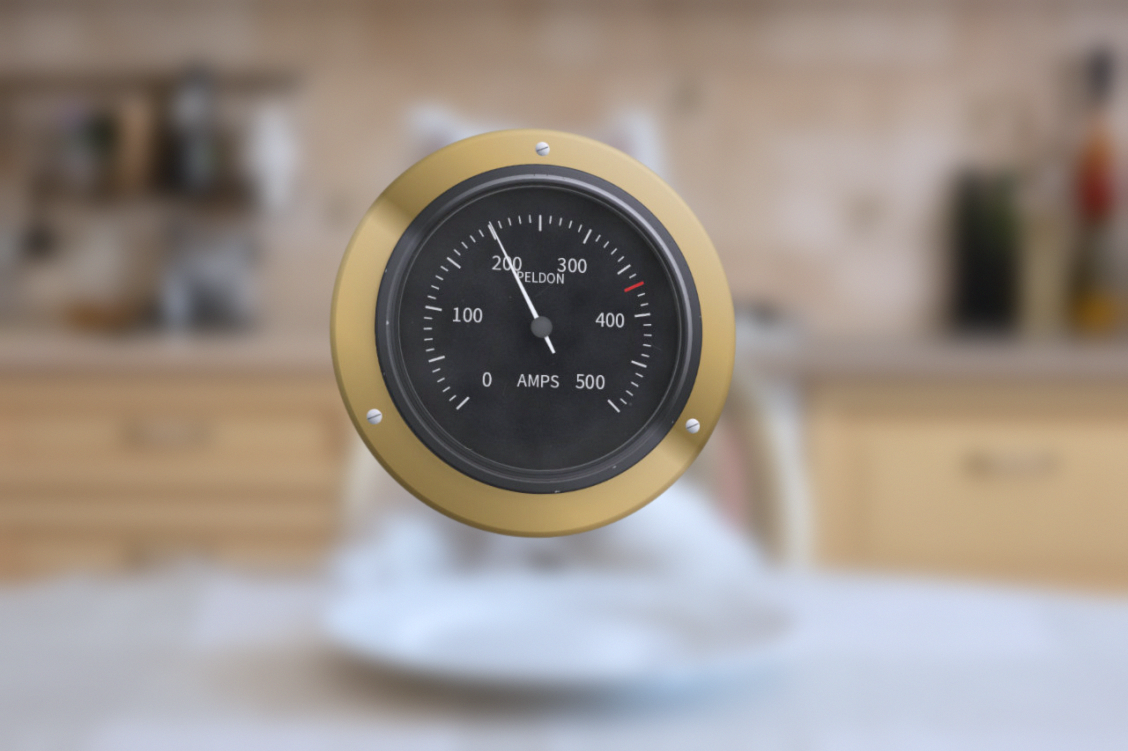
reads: **200** A
